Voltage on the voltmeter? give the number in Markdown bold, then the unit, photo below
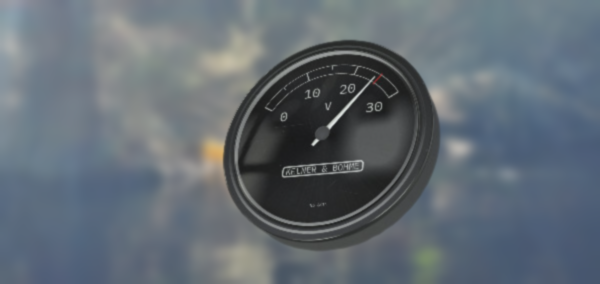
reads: **25** V
